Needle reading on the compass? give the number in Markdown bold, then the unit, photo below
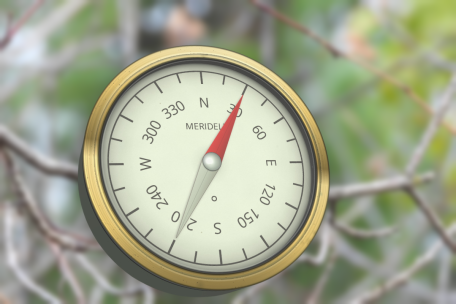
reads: **30** °
